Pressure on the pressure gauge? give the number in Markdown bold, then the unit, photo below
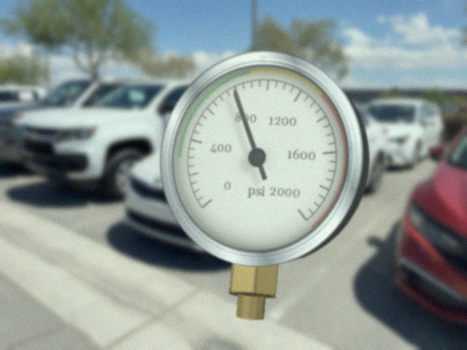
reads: **800** psi
